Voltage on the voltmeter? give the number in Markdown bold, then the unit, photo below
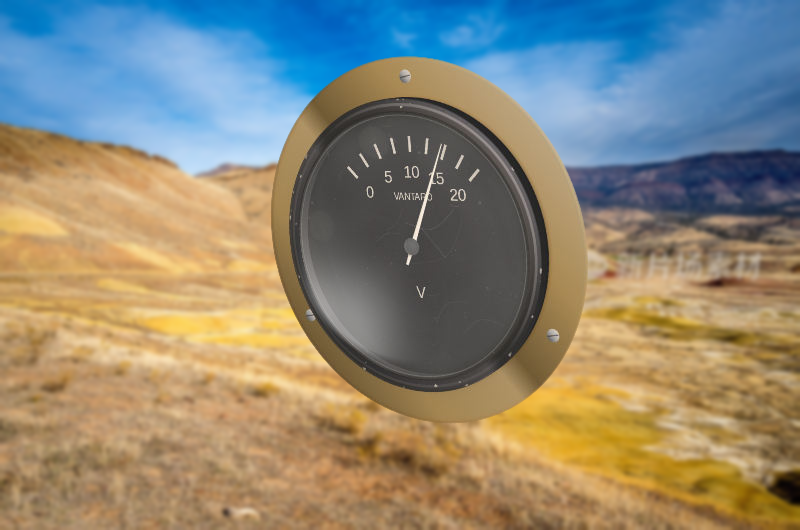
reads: **15** V
